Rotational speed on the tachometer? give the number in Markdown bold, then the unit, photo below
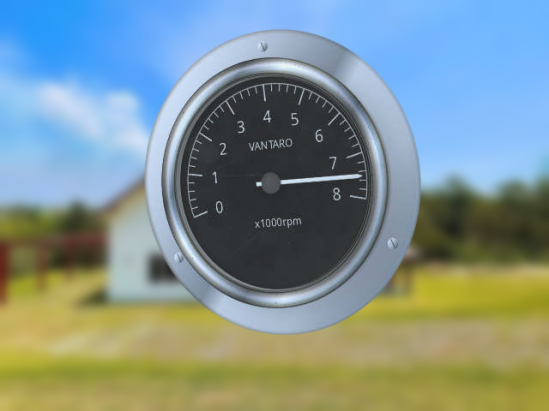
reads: **7500** rpm
